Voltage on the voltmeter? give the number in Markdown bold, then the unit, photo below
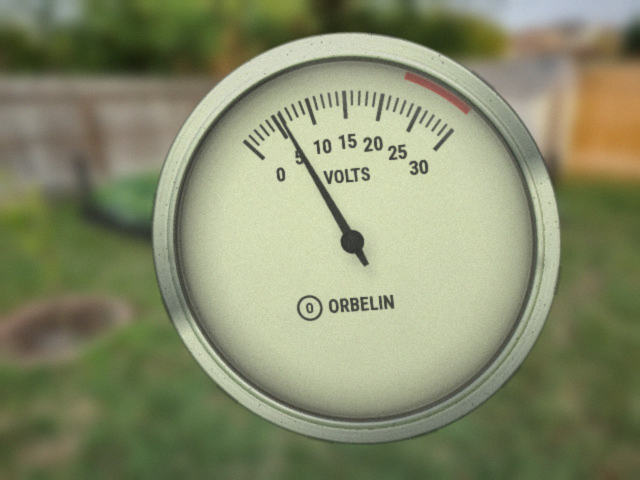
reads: **6** V
